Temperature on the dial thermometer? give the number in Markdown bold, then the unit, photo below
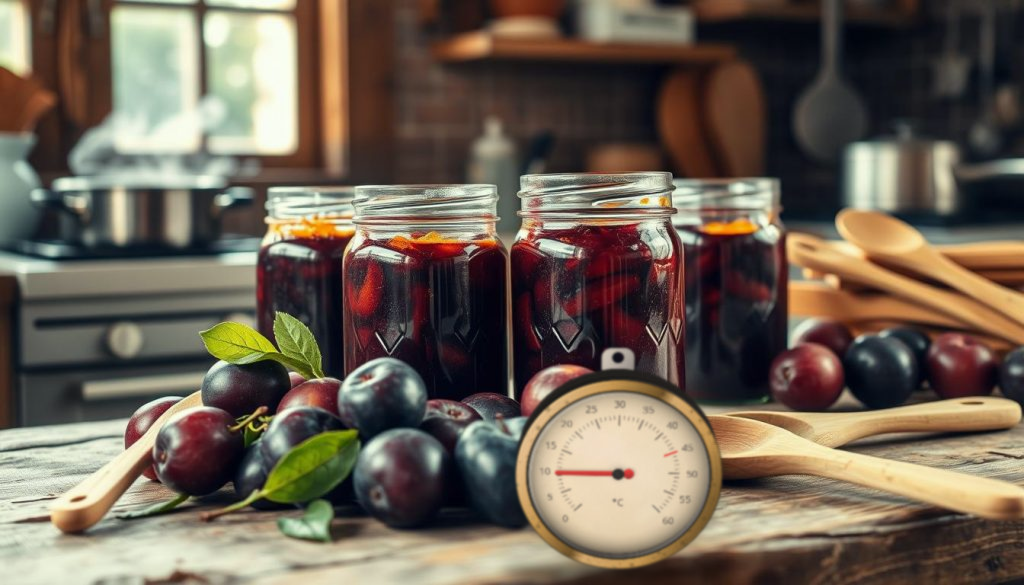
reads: **10** °C
